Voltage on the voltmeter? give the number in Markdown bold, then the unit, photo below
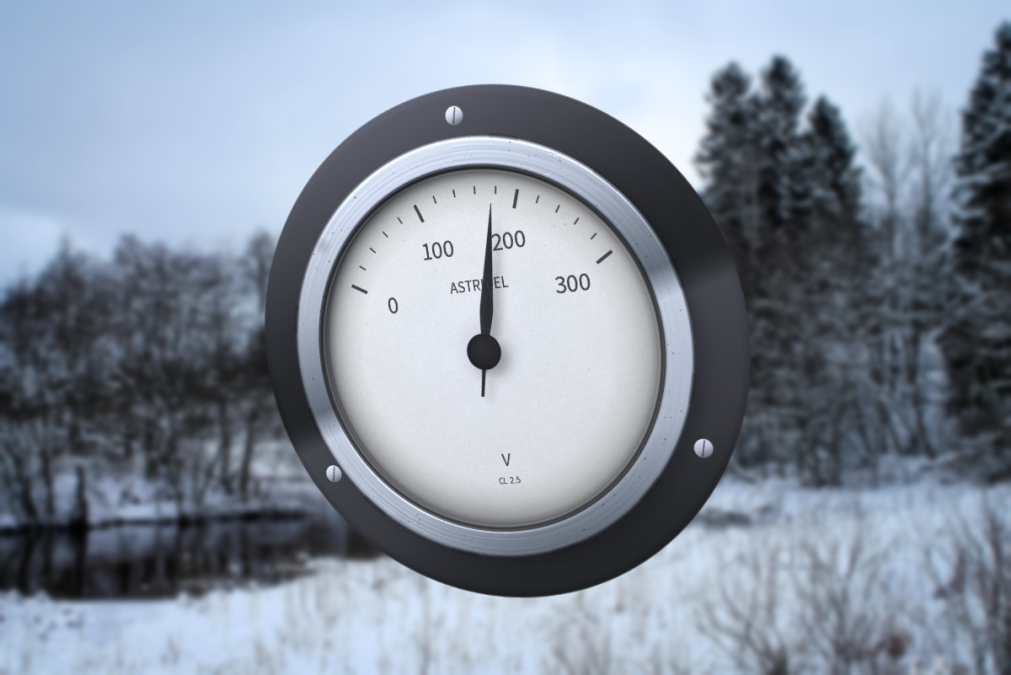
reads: **180** V
